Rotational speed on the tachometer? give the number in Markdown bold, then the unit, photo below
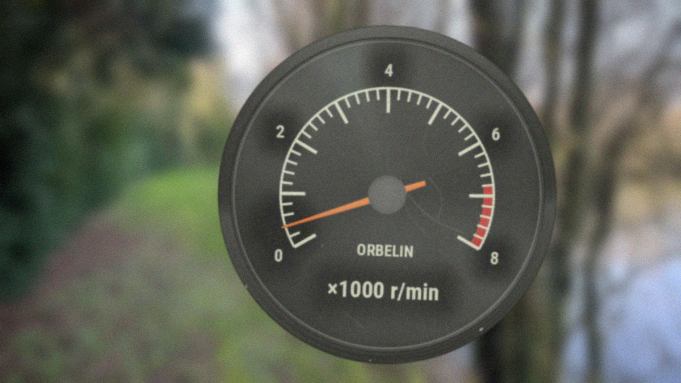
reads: **400** rpm
